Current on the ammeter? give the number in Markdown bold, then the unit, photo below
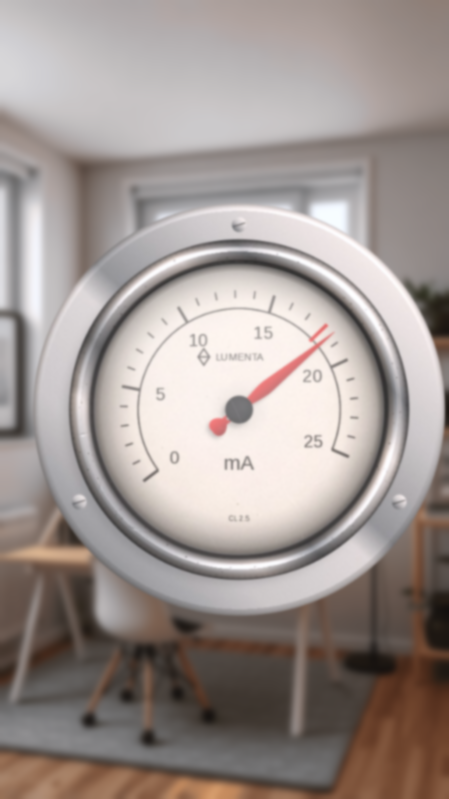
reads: **18.5** mA
